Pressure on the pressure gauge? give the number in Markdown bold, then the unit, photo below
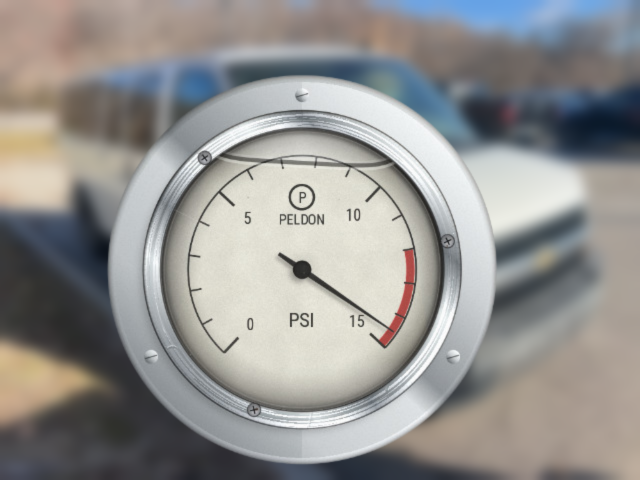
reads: **14.5** psi
